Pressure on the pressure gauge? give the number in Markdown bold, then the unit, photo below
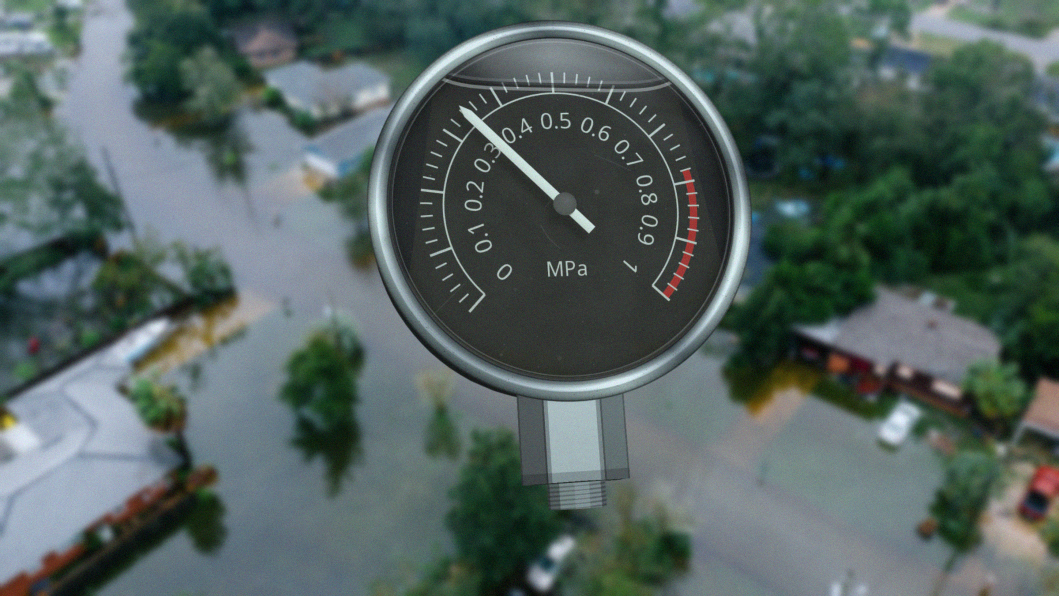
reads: **0.34** MPa
